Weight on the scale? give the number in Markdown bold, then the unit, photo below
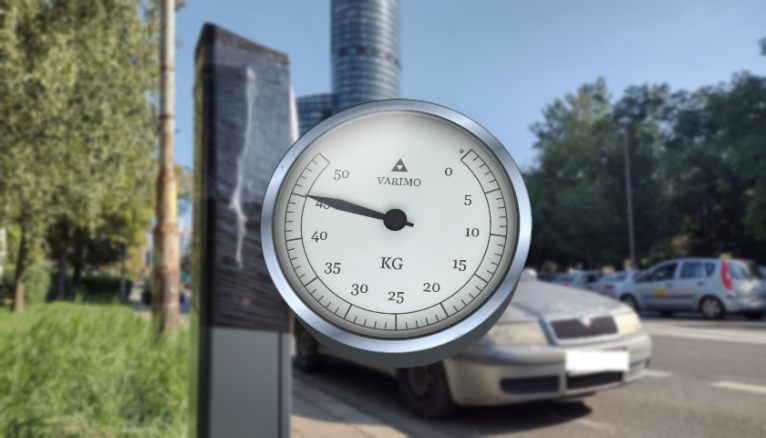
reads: **45** kg
